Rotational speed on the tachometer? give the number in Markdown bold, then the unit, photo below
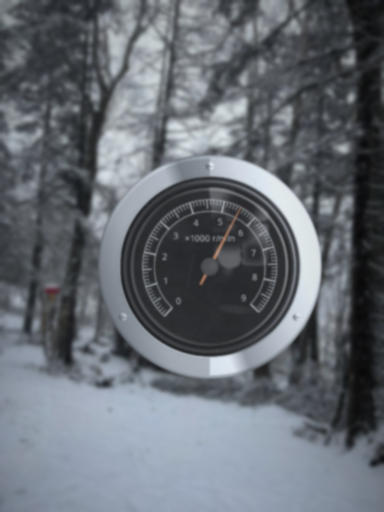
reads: **5500** rpm
